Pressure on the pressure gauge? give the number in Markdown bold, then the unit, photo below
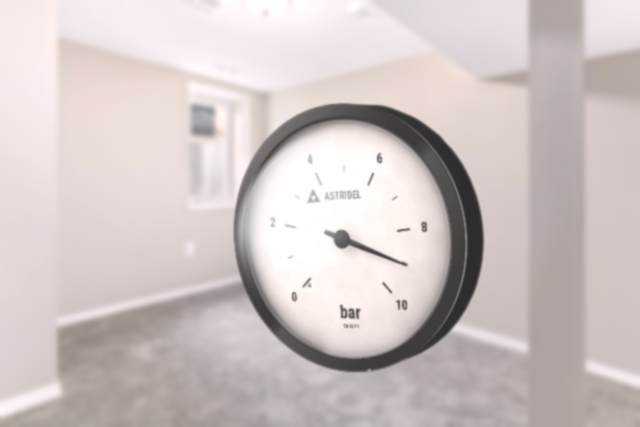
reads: **9** bar
